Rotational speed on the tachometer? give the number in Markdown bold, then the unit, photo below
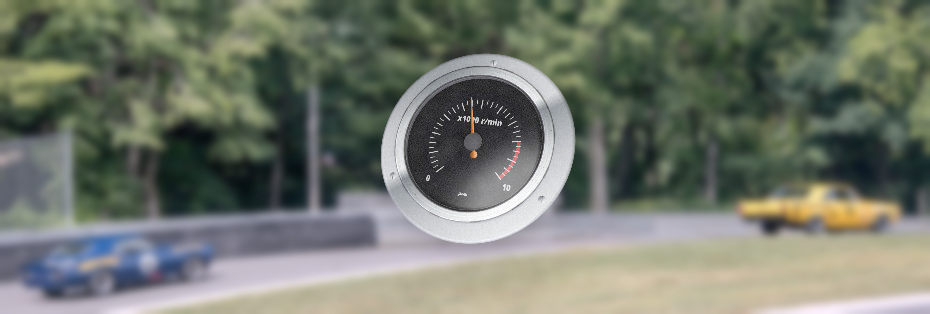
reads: **4500** rpm
